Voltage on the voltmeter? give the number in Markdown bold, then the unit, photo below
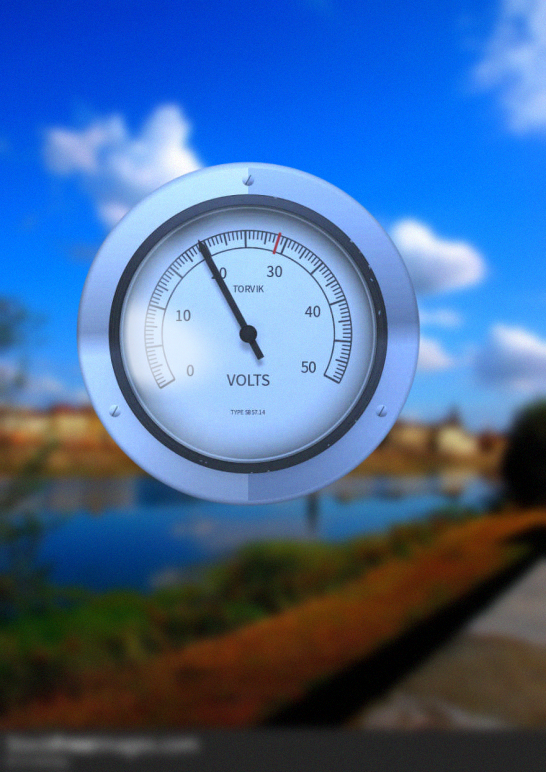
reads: **19.5** V
